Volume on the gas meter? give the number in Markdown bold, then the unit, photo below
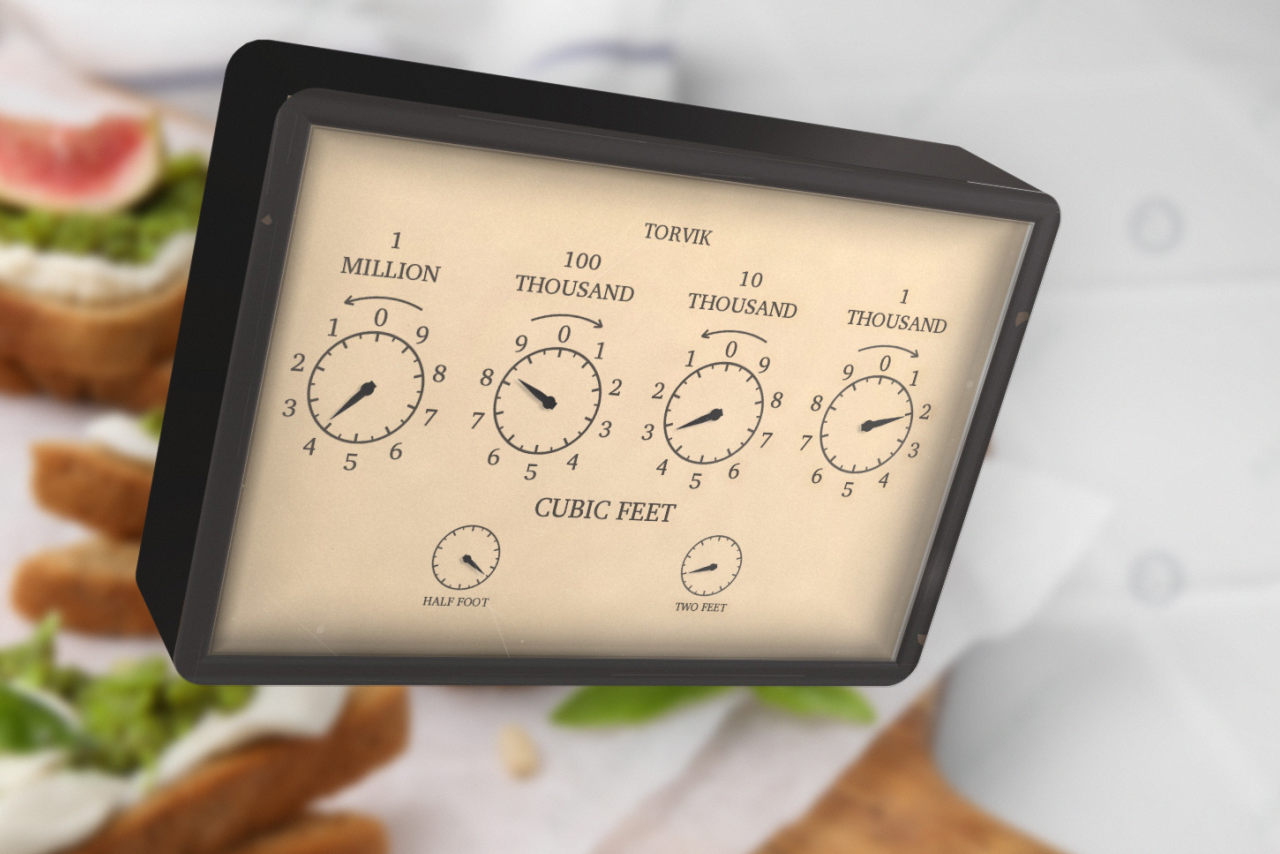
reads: **383200** ft³
